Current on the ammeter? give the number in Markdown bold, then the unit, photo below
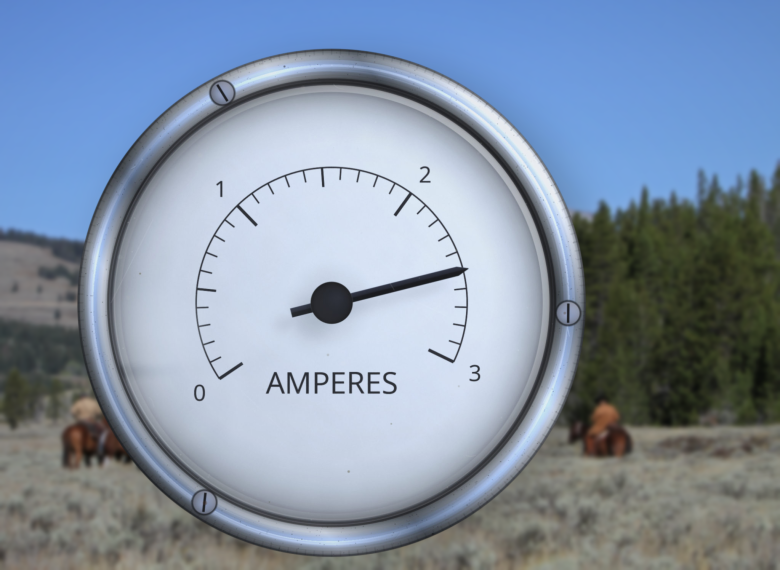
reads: **2.5** A
